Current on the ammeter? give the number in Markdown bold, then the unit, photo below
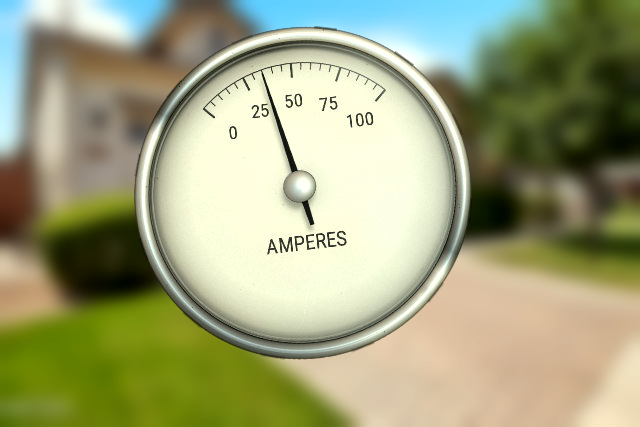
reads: **35** A
